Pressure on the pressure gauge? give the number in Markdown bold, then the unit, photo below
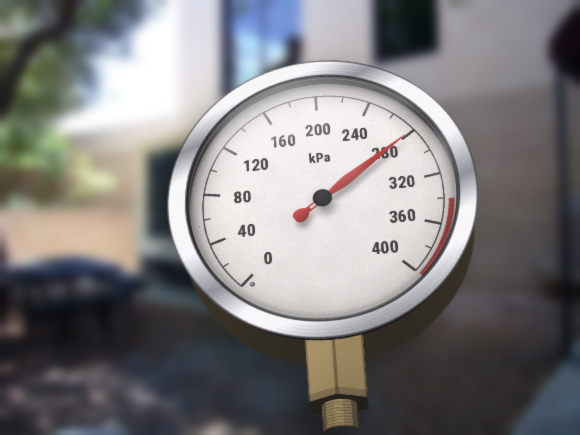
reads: **280** kPa
